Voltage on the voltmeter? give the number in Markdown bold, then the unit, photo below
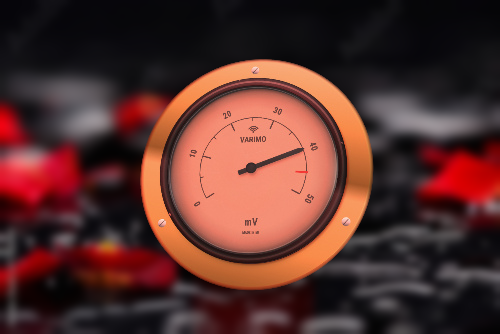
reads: **40** mV
